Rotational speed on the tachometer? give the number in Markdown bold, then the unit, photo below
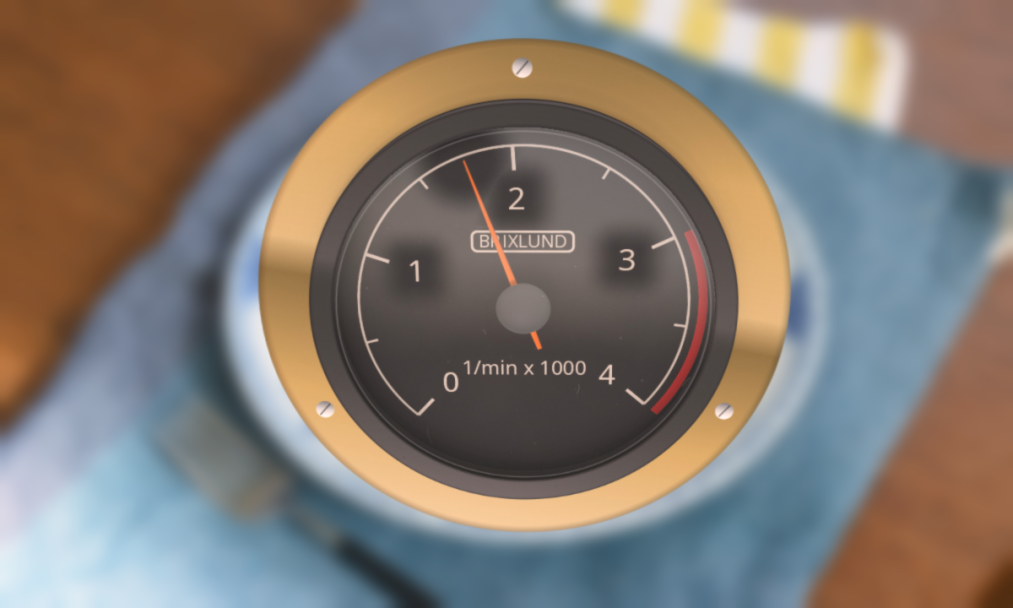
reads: **1750** rpm
